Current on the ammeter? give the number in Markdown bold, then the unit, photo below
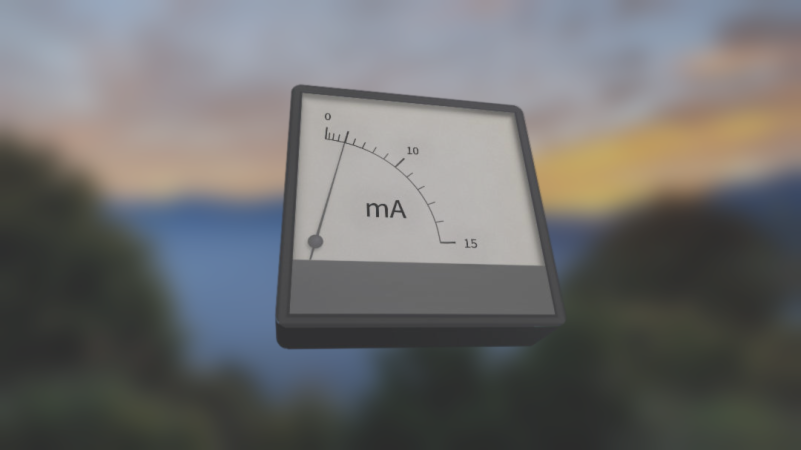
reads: **5** mA
